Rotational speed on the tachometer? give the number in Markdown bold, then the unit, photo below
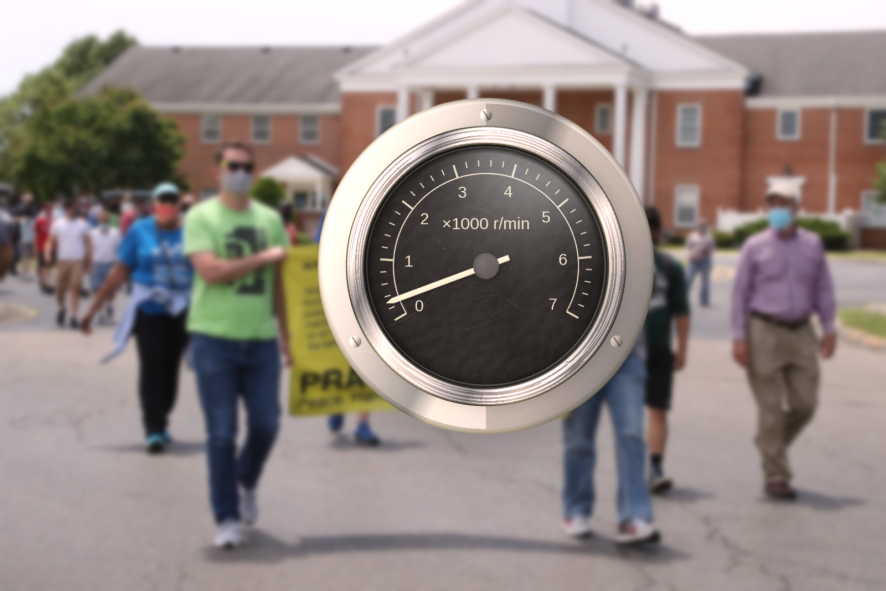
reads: **300** rpm
